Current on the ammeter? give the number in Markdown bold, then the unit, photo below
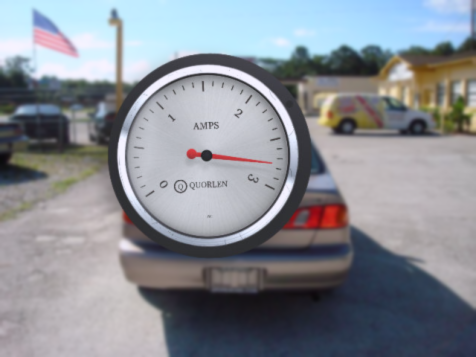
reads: **2.75** A
